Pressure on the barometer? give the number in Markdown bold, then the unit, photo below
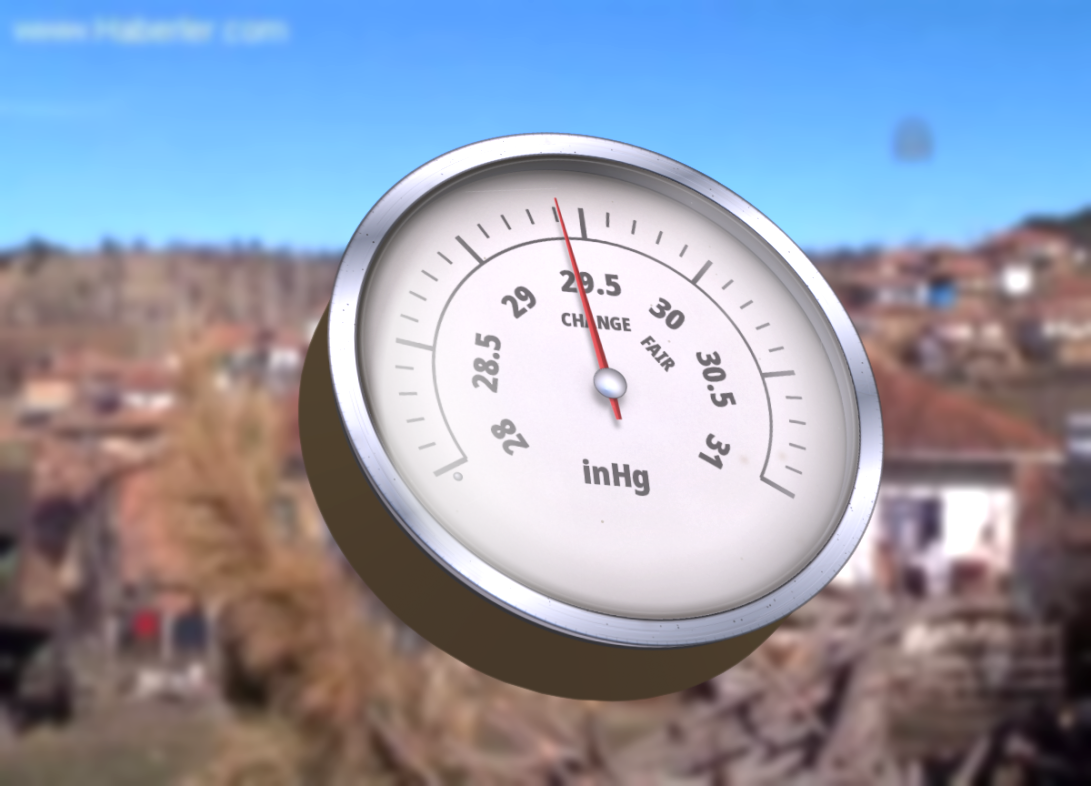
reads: **29.4** inHg
